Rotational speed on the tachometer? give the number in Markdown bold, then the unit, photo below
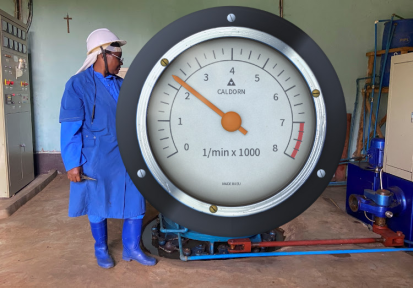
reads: **2250** rpm
